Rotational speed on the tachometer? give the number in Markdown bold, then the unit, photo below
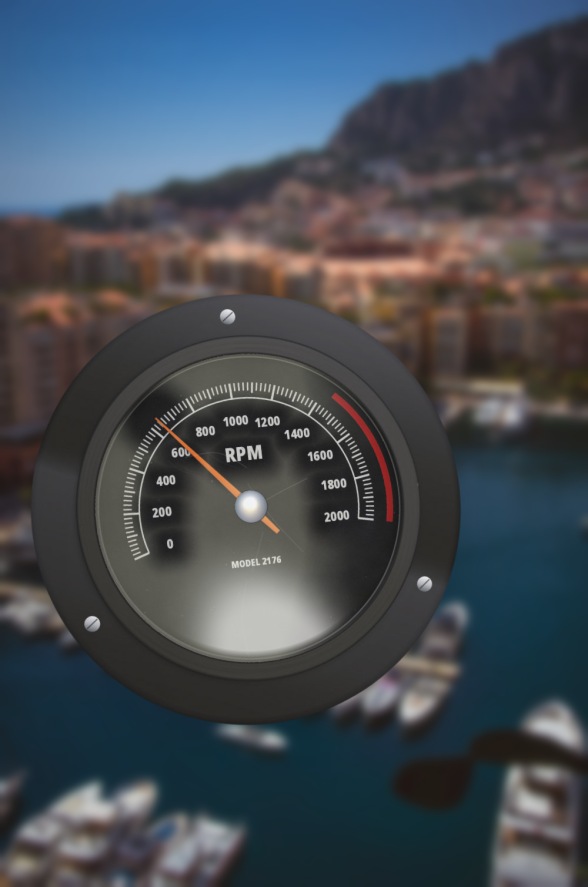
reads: **640** rpm
